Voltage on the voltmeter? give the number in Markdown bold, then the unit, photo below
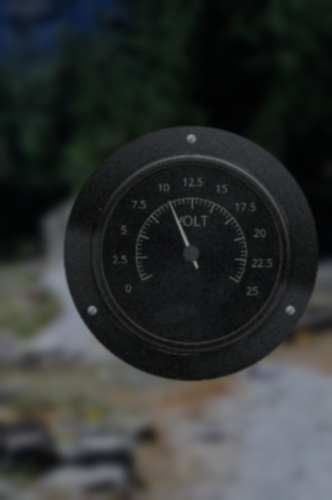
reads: **10** V
